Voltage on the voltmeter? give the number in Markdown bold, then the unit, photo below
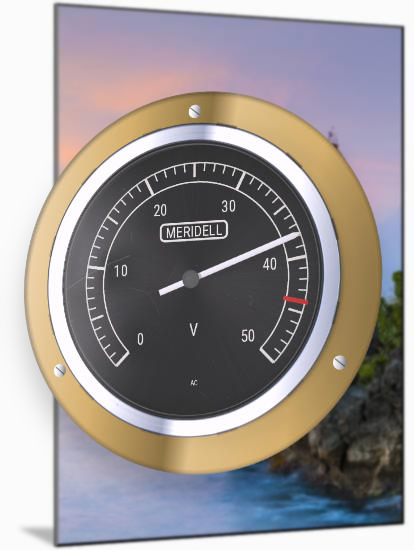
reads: **38** V
